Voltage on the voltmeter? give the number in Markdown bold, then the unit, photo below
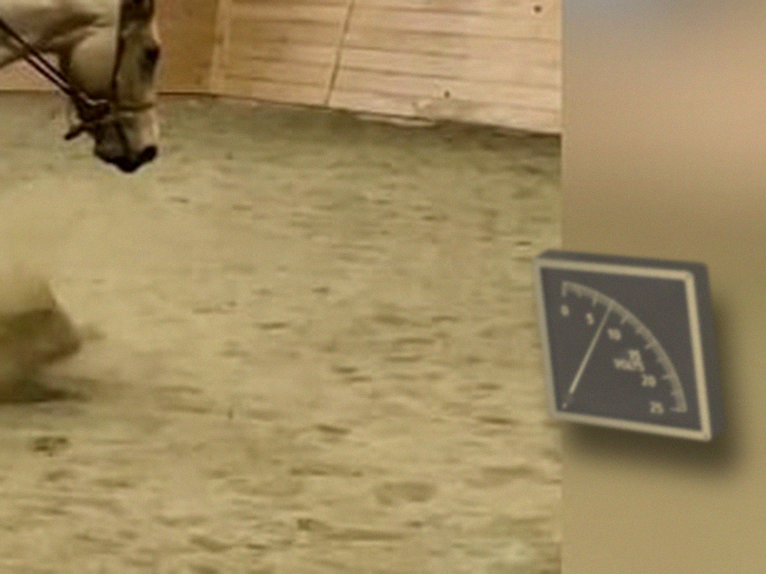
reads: **7.5** V
